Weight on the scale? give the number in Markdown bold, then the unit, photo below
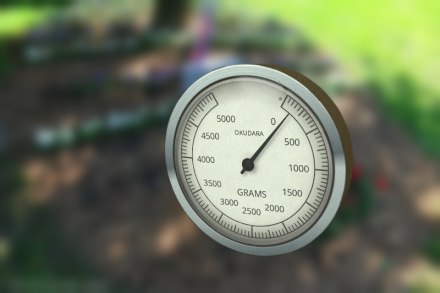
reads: **150** g
